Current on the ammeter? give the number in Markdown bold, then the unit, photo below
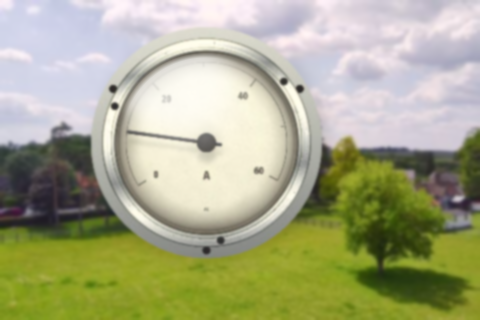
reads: **10** A
